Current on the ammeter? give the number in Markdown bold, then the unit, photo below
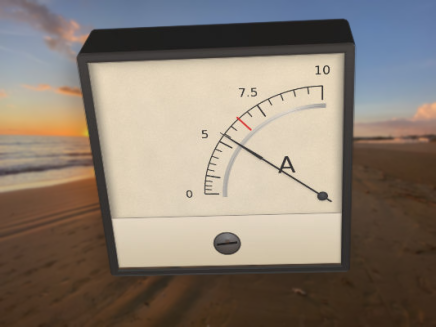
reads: **5.5** A
